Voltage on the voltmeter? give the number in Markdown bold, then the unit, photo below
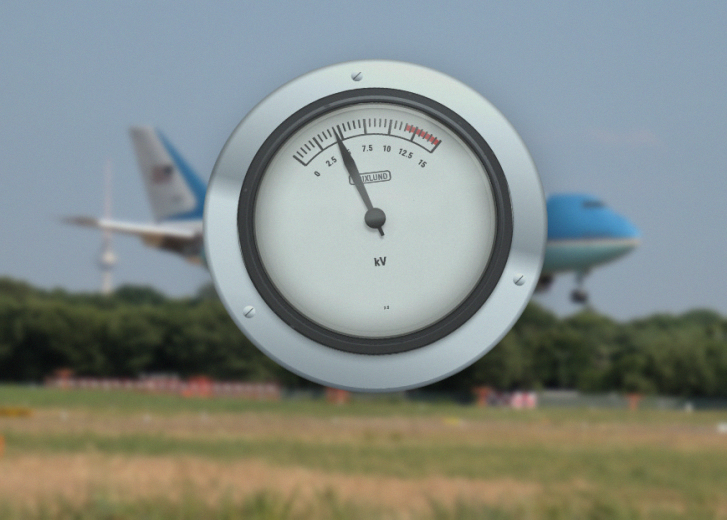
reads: **4.5** kV
